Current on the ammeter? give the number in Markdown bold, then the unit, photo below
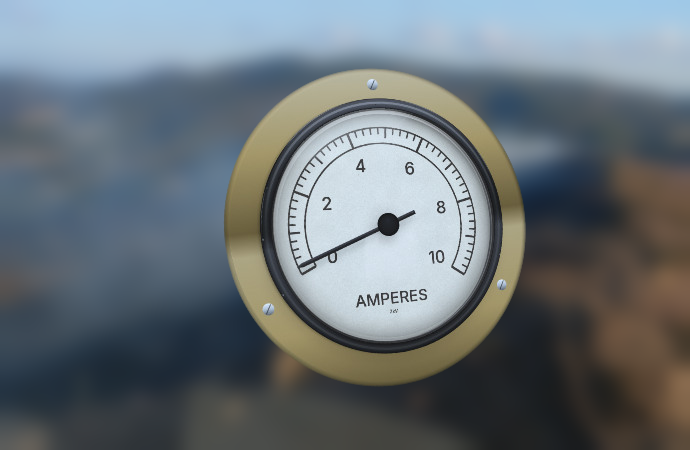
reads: **0.2** A
